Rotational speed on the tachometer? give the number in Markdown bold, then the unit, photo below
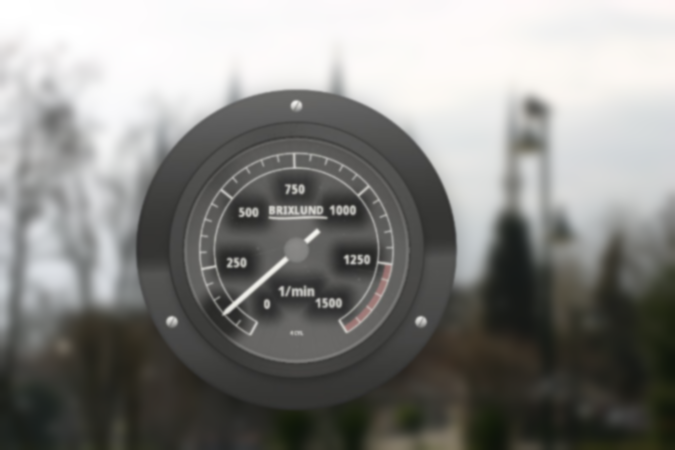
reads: **100** rpm
